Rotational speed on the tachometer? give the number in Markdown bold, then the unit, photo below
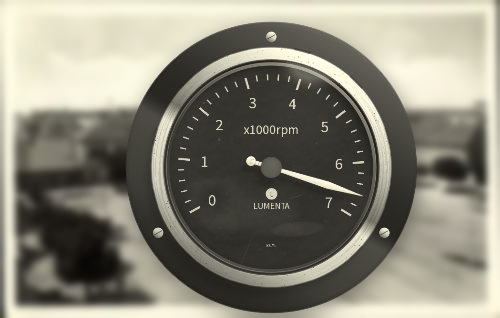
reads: **6600** rpm
